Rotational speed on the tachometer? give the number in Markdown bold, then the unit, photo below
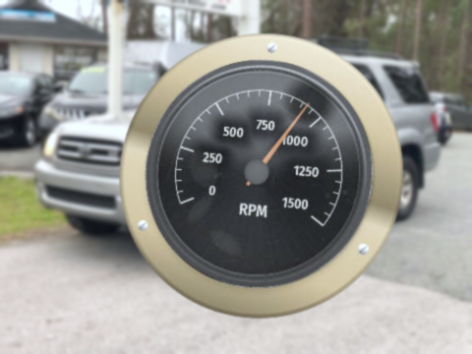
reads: **925** rpm
